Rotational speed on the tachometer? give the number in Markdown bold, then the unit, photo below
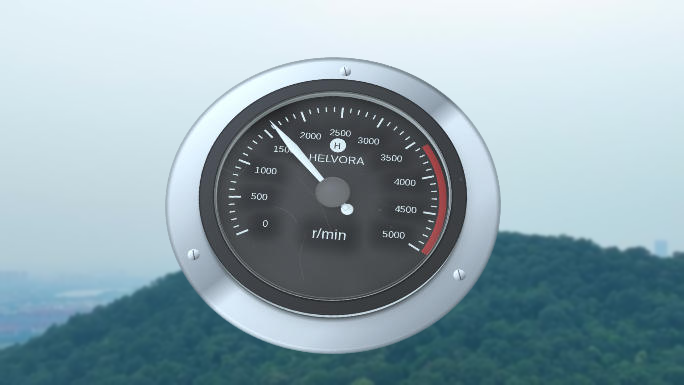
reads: **1600** rpm
